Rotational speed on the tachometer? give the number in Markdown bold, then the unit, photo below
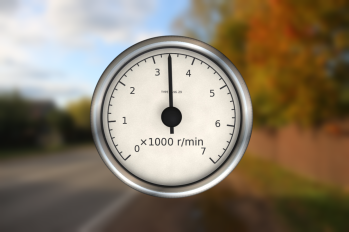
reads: **3400** rpm
